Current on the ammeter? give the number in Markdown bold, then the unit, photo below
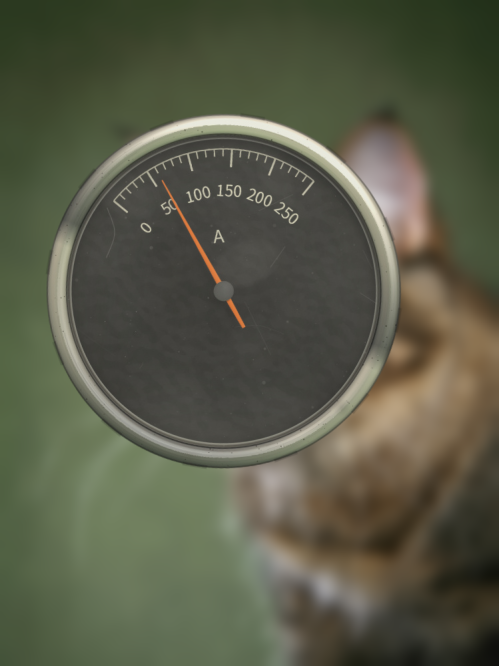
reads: **60** A
